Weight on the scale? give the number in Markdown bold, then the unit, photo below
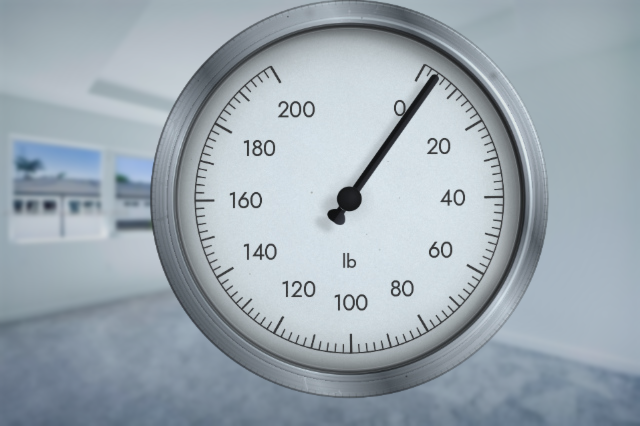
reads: **4** lb
